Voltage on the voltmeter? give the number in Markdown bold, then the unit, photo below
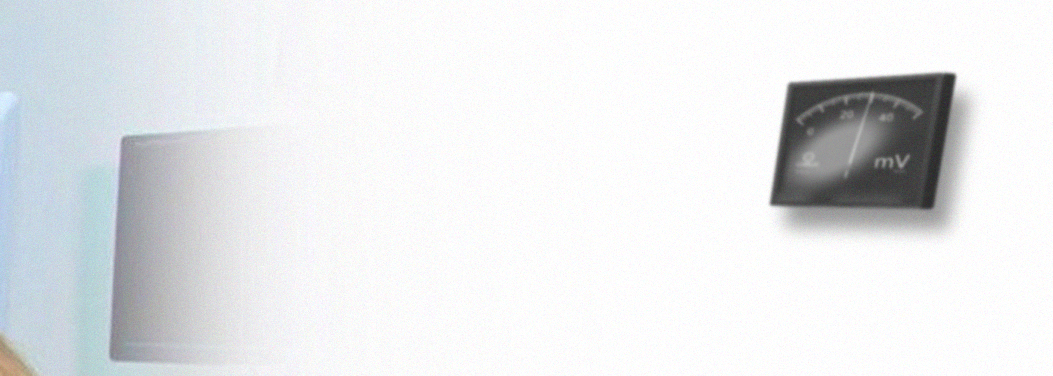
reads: **30** mV
